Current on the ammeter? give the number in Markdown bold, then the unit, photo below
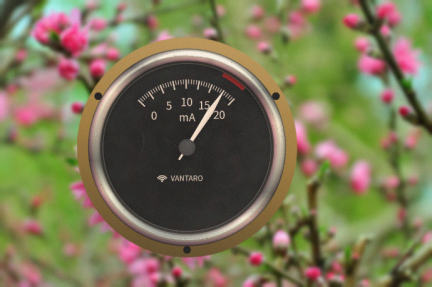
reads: **17.5** mA
